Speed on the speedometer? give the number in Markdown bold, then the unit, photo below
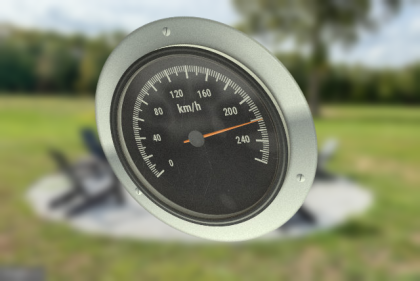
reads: **220** km/h
